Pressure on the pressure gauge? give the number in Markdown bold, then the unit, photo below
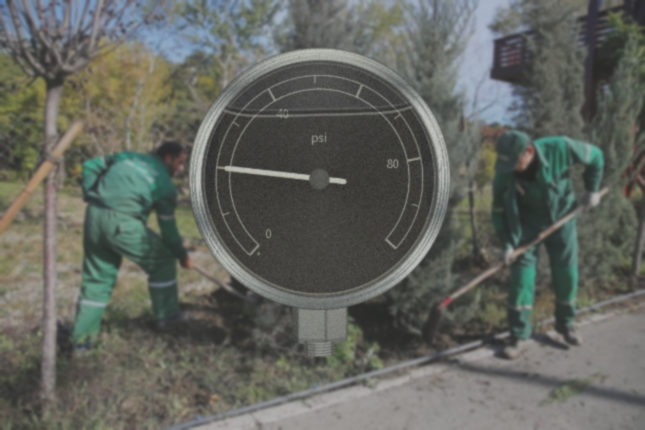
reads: **20** psi
